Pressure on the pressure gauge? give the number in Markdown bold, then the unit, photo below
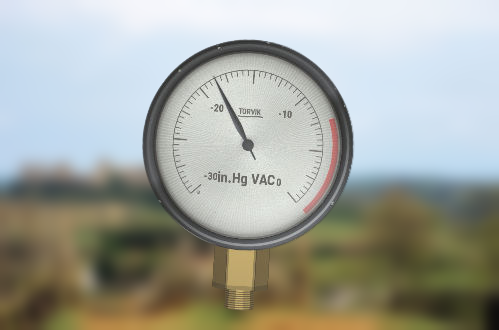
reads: **-18.5** inHg
